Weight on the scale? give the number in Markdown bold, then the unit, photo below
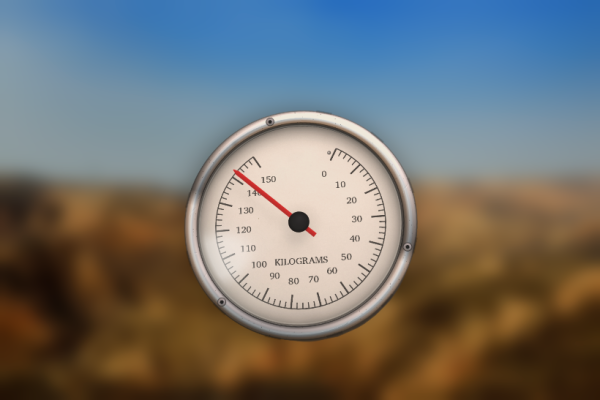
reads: **142** kg
